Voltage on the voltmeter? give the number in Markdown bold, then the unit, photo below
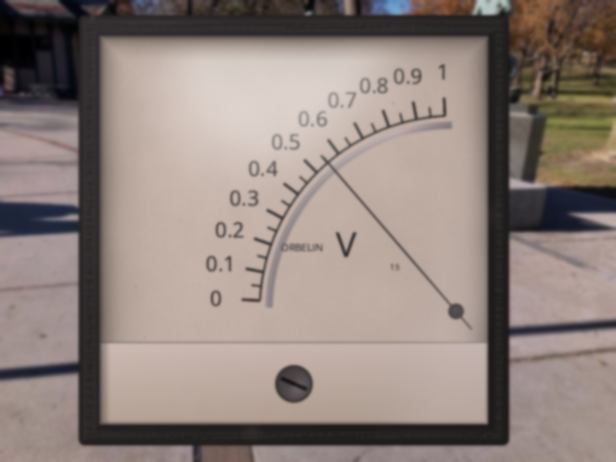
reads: **0.55** V
